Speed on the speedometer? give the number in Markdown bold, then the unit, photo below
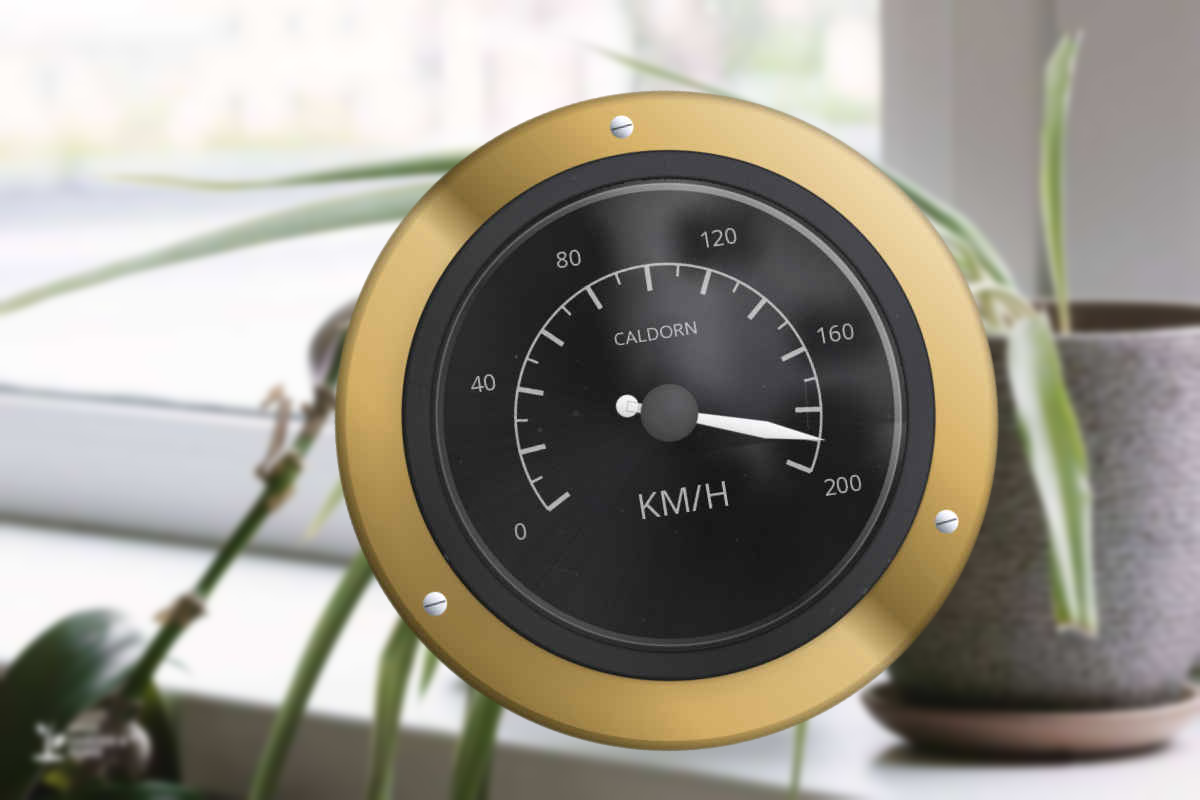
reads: **190** km/h
